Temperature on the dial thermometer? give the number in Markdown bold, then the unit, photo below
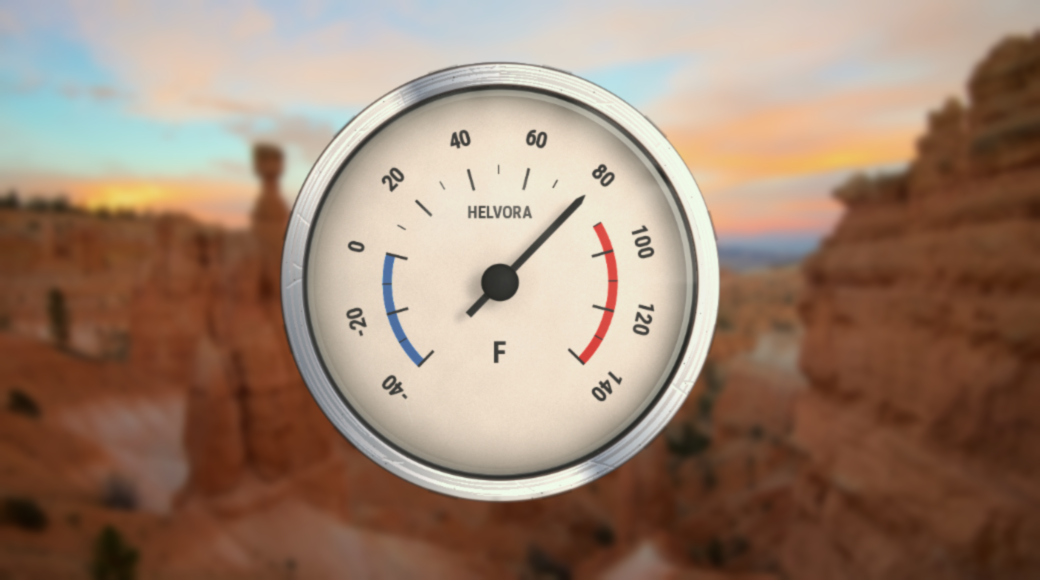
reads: **80** °F
